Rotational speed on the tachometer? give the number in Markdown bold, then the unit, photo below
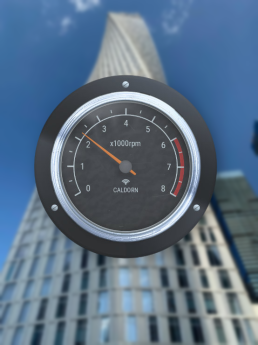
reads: **2250** rpm
